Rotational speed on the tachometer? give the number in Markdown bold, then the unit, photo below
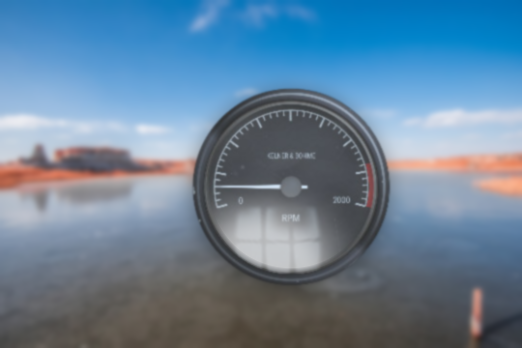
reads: **150** rpm
